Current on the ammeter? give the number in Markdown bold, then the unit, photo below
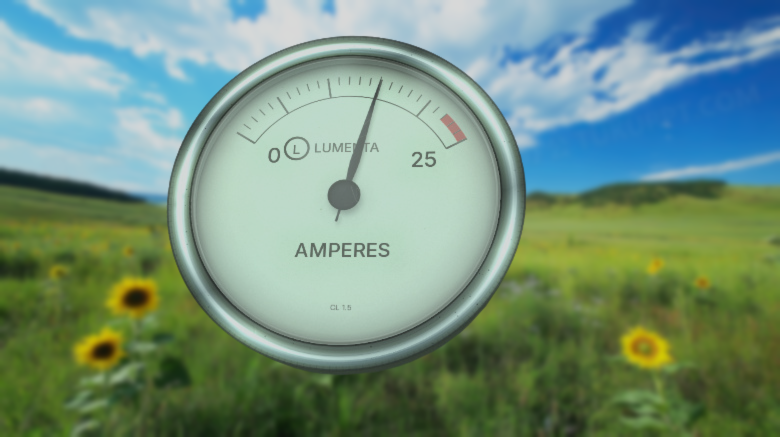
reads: **15** A
